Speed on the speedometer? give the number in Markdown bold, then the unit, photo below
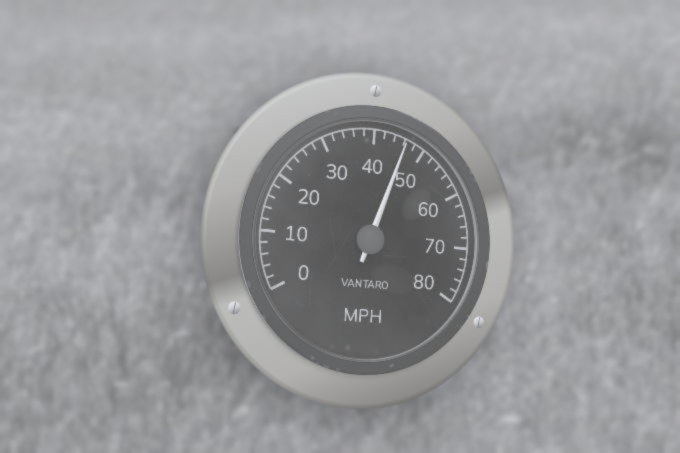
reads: **46** mph
